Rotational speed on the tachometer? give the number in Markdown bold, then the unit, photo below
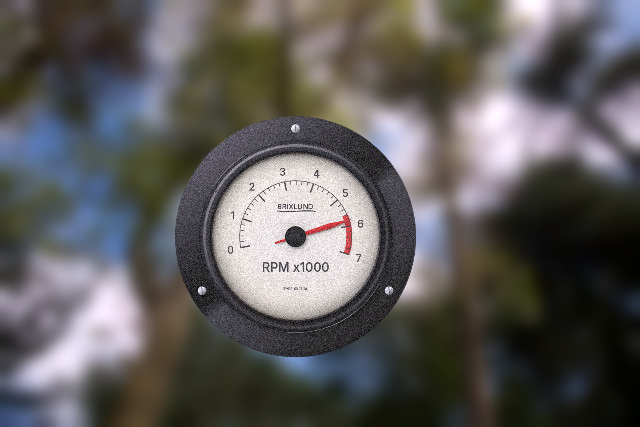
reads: **5800** rpm
